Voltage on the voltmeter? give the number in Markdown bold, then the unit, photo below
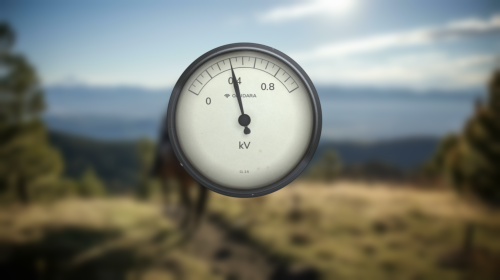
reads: **0.4** kV
